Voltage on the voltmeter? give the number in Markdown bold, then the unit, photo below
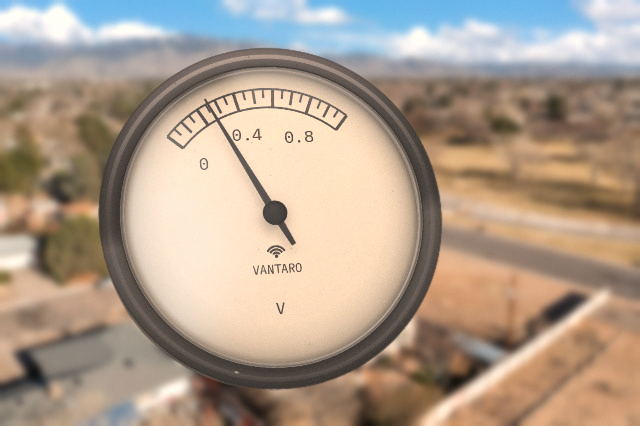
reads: **0.25** V
